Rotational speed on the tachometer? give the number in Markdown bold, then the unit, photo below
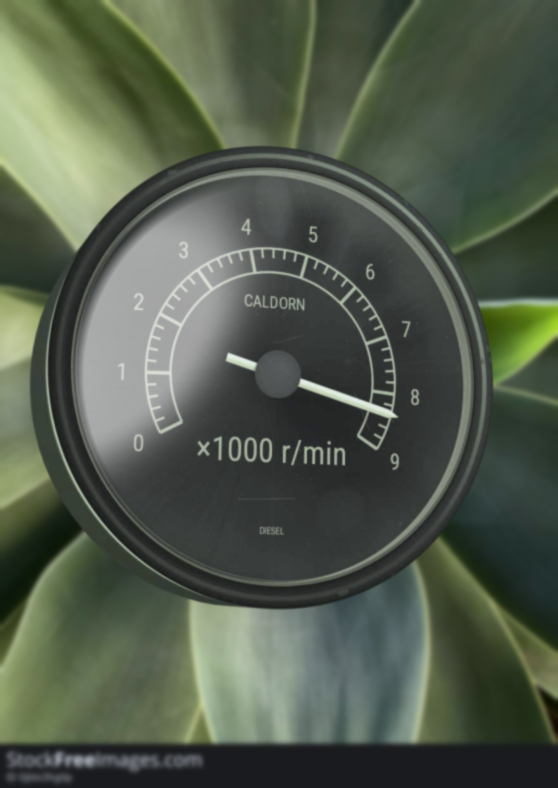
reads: **8400** rpm
